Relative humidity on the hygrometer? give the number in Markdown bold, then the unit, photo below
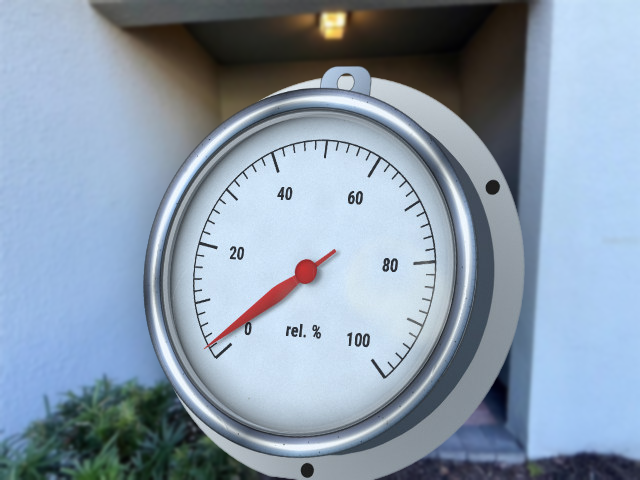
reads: **2** %
